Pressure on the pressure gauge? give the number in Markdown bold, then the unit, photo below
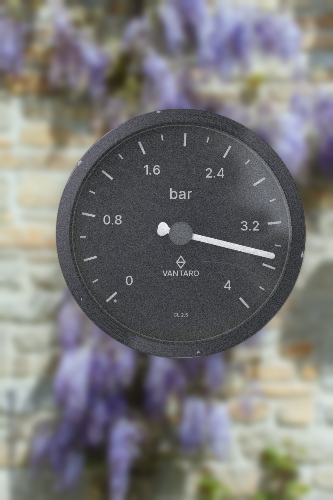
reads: **3.5** bar
